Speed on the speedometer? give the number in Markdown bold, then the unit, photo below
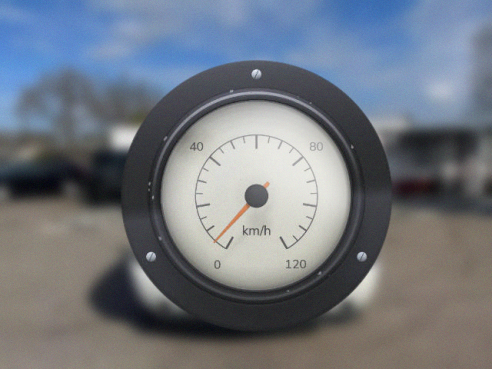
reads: **5** km/h
